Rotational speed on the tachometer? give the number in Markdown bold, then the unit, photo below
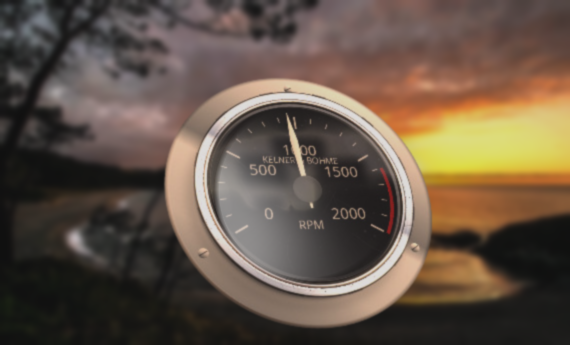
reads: **950** rpm
